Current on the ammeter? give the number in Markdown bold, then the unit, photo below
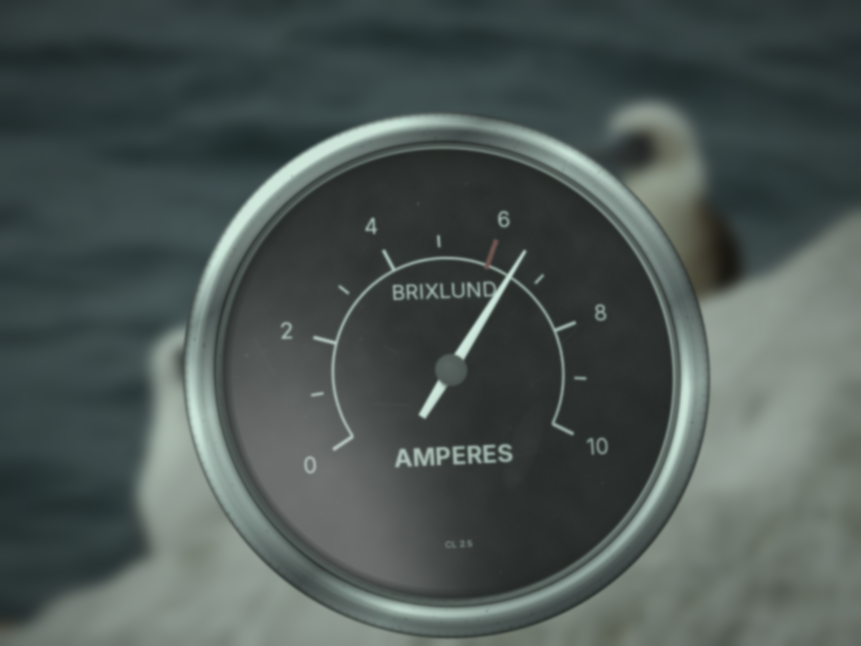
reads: **6.5** A
